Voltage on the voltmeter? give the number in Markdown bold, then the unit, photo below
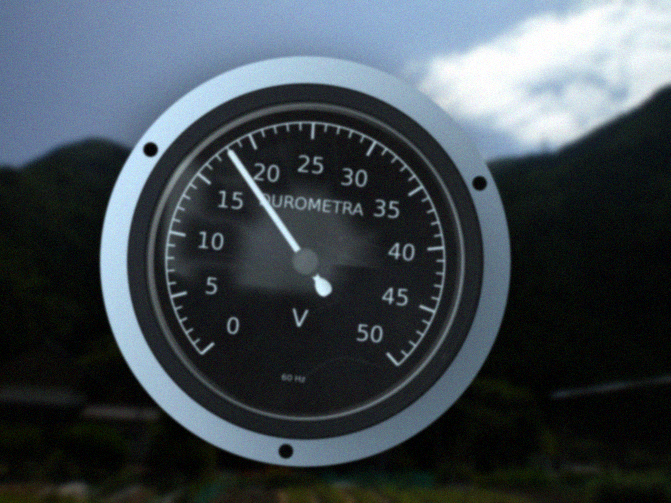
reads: **18** V
